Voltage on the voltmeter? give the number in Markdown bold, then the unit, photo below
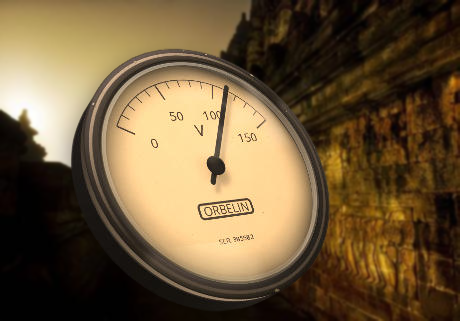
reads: **110** V
